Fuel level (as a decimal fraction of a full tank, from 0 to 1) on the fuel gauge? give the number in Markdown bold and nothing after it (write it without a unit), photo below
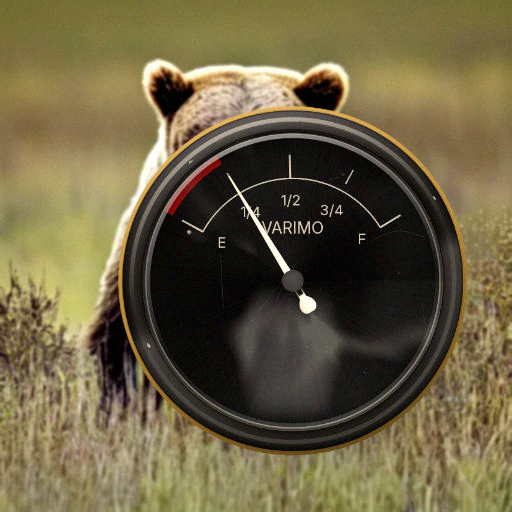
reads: **0.25**
